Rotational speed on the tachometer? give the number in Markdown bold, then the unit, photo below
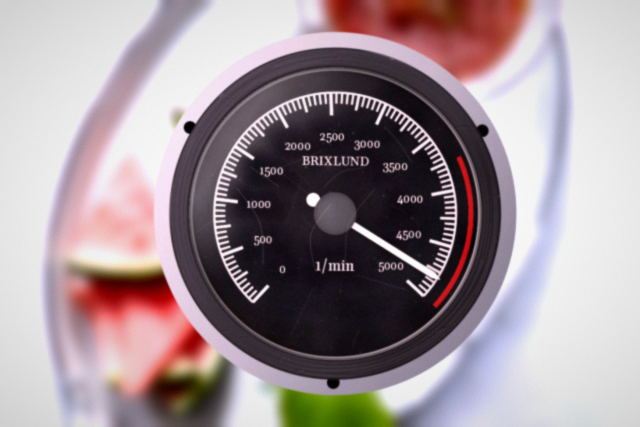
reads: **4800** rpm
